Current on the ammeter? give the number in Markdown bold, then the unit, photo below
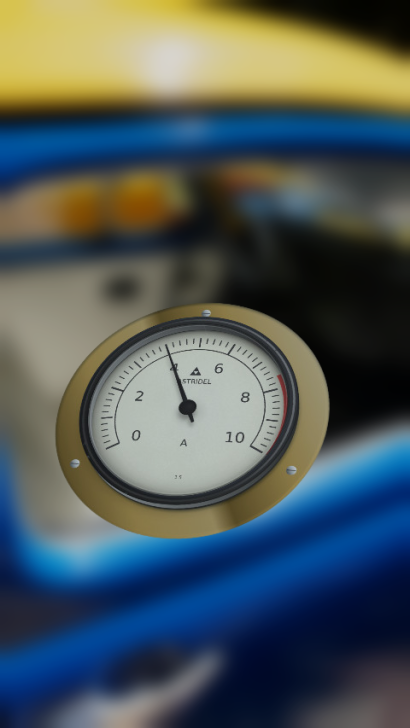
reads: **4** A
